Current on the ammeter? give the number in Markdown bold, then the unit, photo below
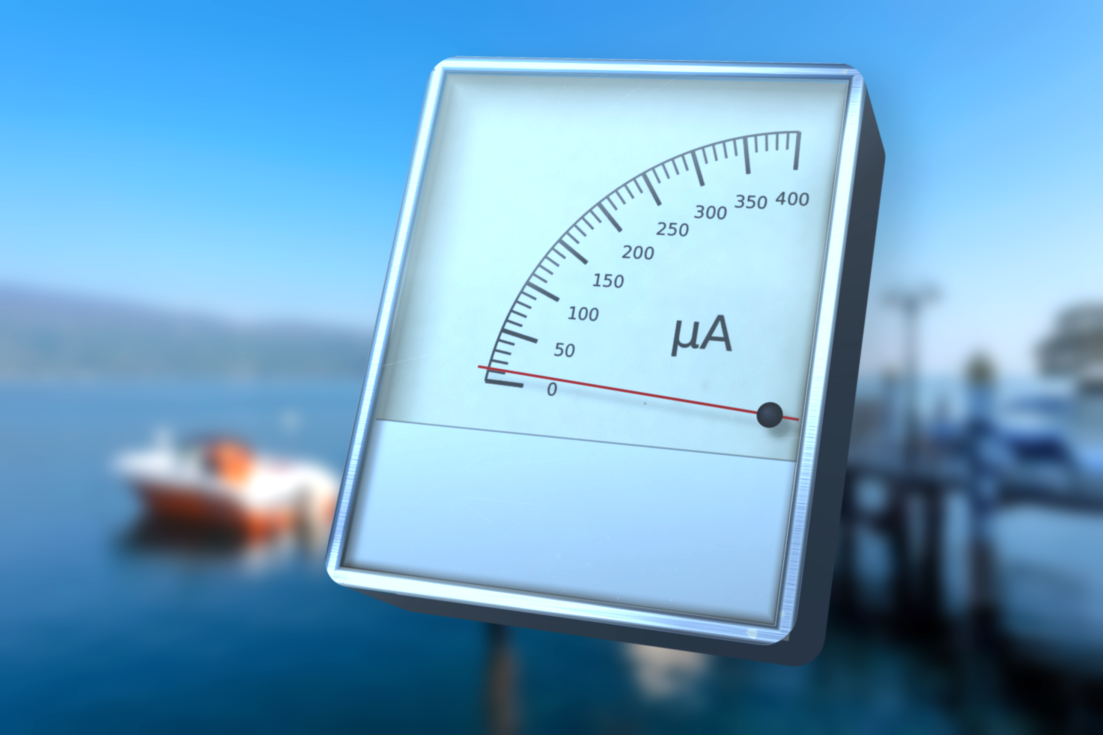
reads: **10** µA
